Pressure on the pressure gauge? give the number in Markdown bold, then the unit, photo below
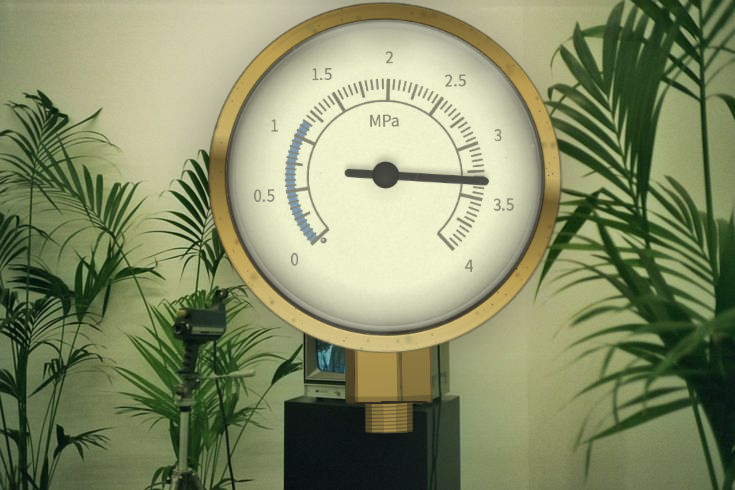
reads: **3.35** MPa
